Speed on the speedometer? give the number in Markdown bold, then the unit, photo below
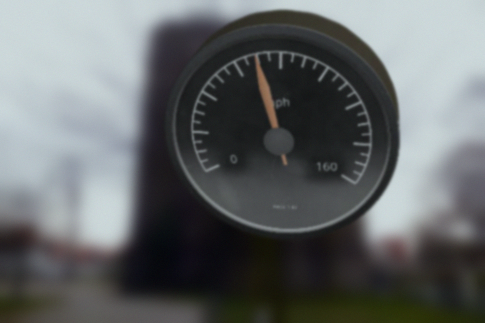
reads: **70** mph
